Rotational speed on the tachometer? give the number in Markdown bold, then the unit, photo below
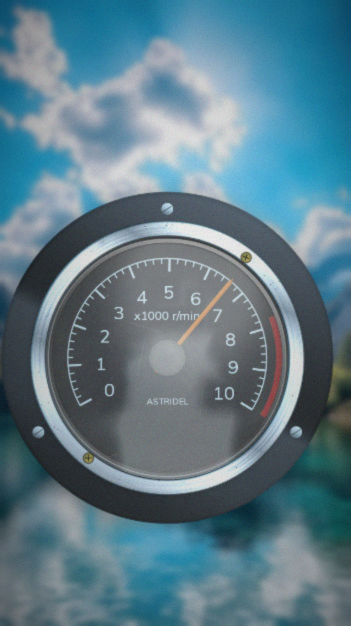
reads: **6600** rpm
